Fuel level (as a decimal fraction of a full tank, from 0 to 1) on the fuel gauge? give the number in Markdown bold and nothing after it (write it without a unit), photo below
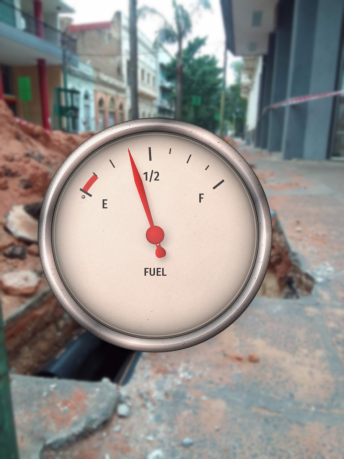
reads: **0.375**
